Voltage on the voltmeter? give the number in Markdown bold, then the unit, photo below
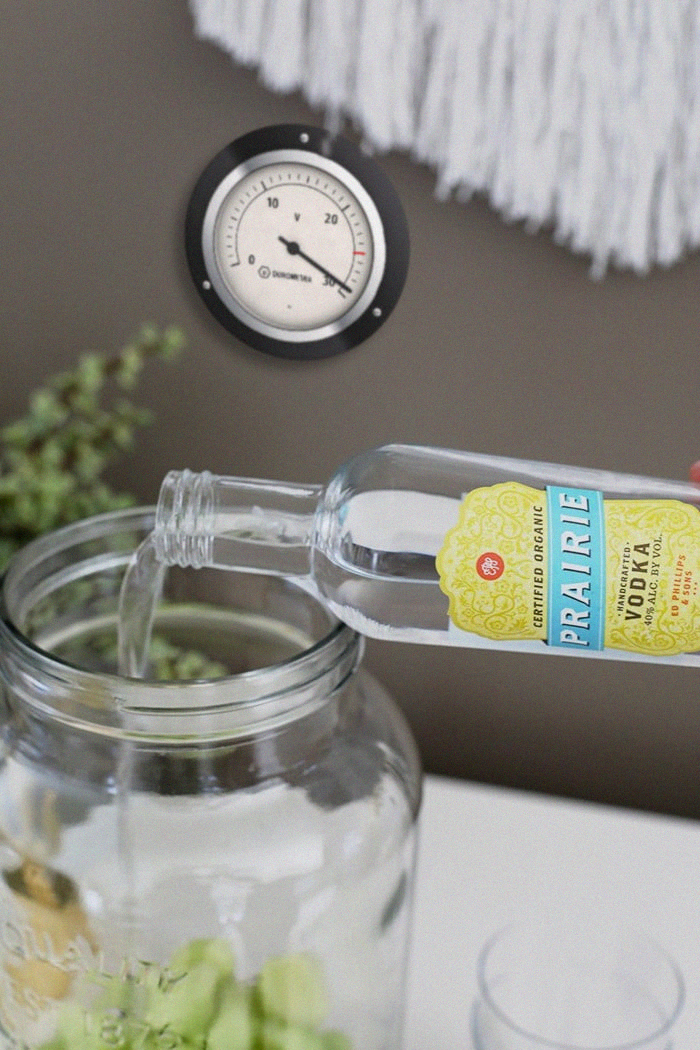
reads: **29** V
